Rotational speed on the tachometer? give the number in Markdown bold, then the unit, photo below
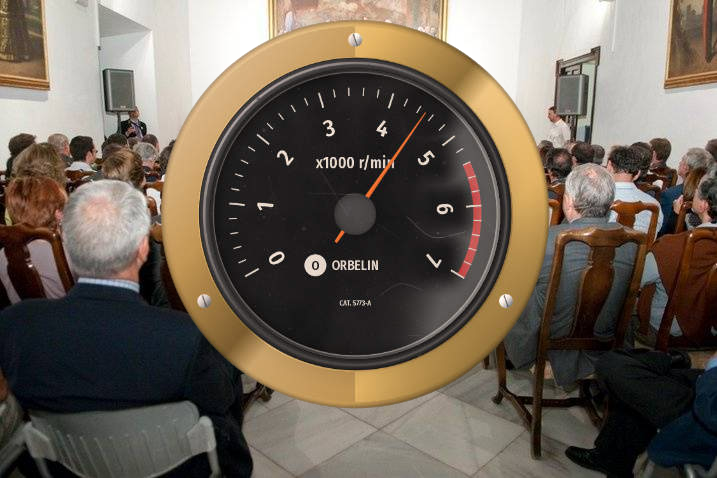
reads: **4500** rpm
